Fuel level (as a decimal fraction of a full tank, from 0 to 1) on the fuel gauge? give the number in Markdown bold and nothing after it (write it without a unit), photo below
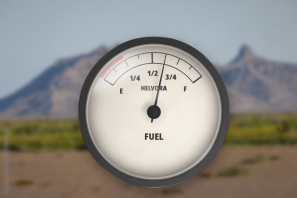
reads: **0.625**
